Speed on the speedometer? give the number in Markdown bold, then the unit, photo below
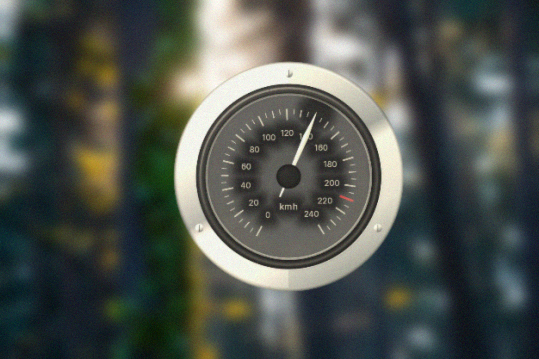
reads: **140** km/h
